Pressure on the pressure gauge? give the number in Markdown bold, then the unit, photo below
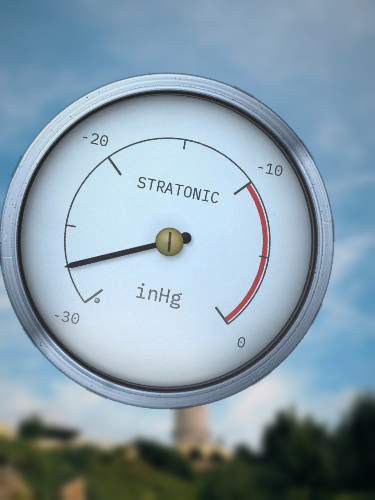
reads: **-27.5** inHg
